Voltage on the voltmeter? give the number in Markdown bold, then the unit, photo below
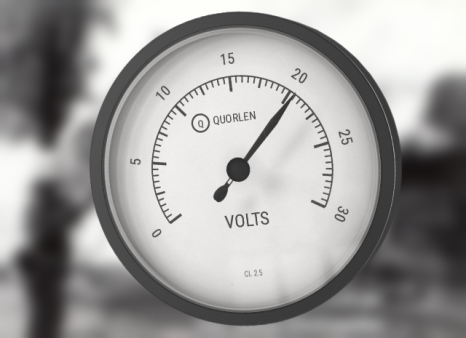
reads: **20.5** V
